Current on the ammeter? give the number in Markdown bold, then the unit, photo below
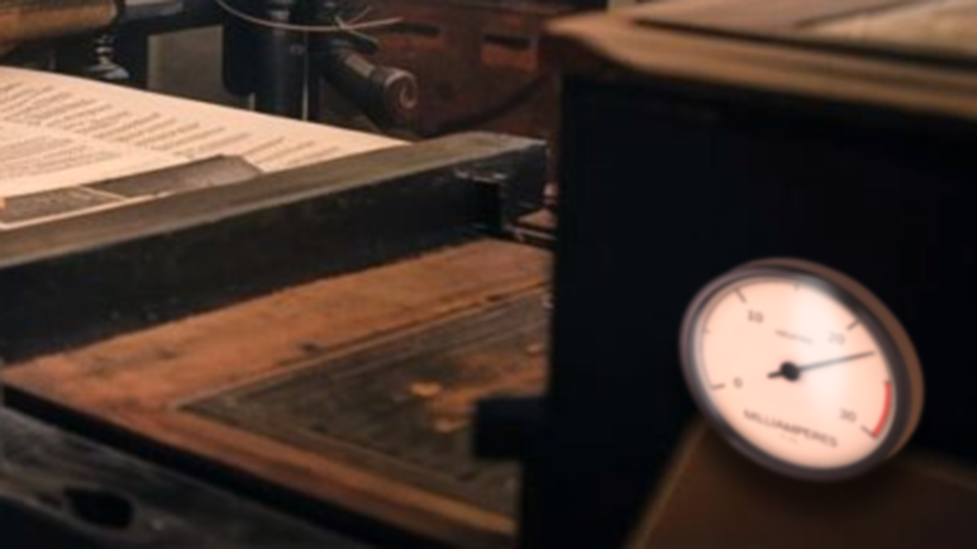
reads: **22.5** mA
